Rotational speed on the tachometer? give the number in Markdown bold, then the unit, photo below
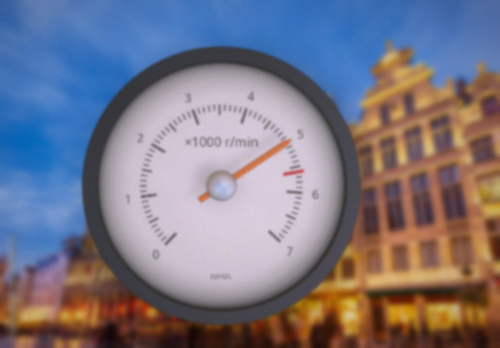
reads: **5000** rpm
